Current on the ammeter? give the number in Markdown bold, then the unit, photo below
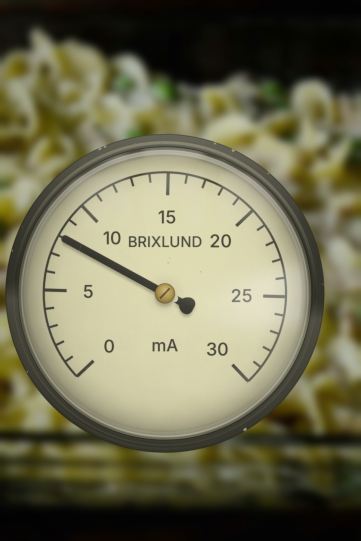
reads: **8** mA
